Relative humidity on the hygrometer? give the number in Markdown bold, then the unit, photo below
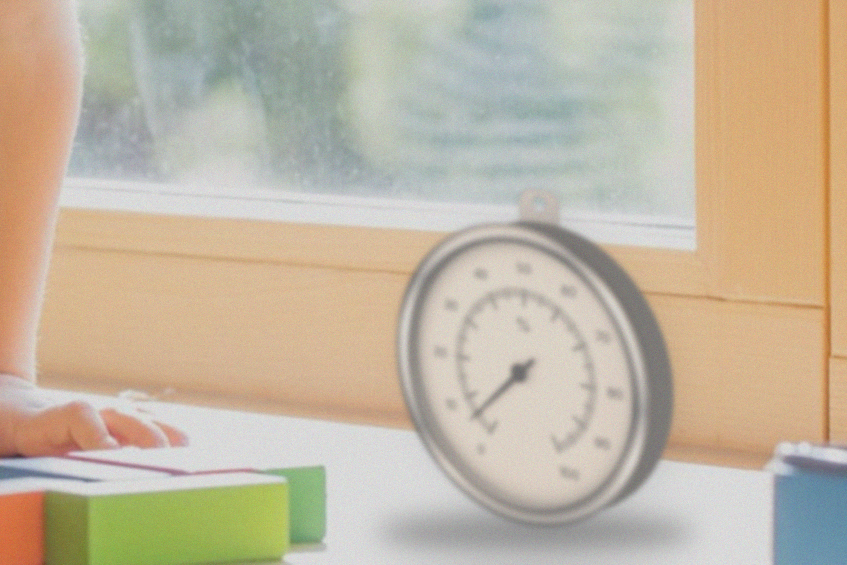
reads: **5** %
